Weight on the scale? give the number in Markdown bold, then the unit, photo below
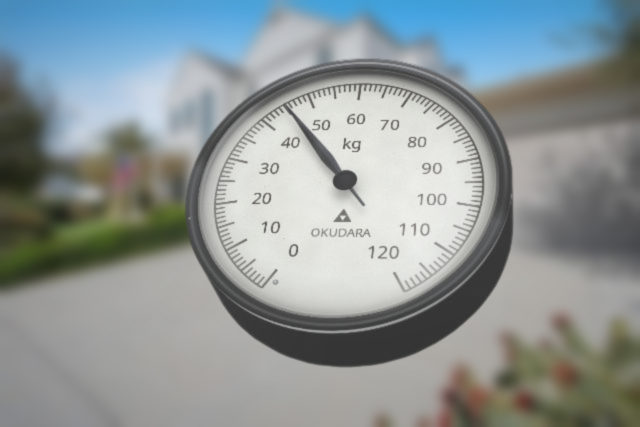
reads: **45** kg
